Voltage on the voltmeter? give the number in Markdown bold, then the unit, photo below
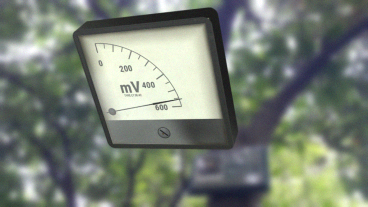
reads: **550** mV
